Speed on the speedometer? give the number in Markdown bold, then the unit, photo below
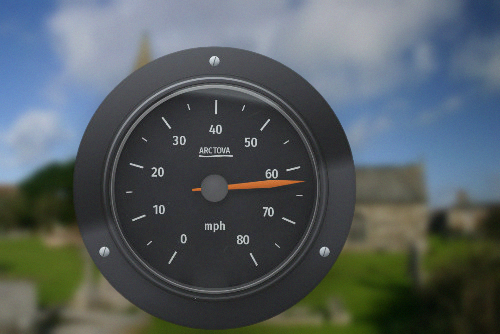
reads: **62.5** mph
